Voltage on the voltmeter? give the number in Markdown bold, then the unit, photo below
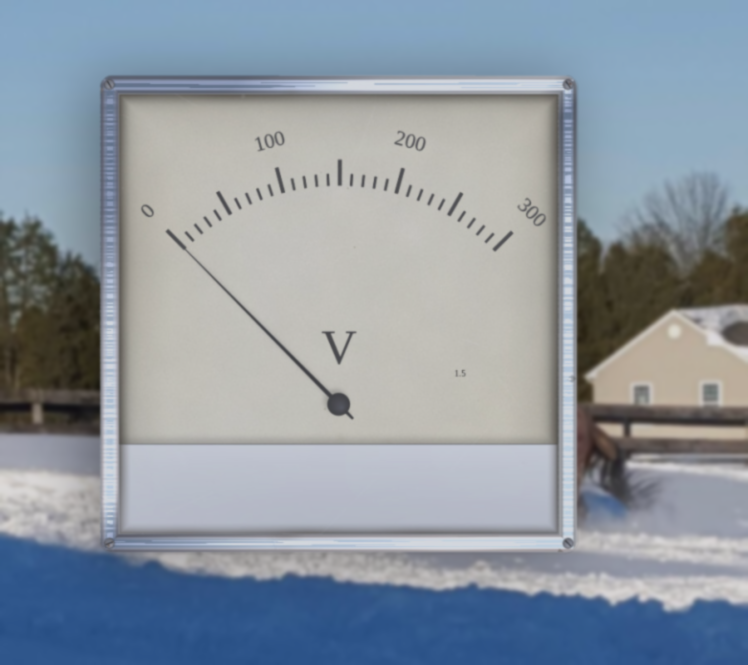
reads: **0** V
